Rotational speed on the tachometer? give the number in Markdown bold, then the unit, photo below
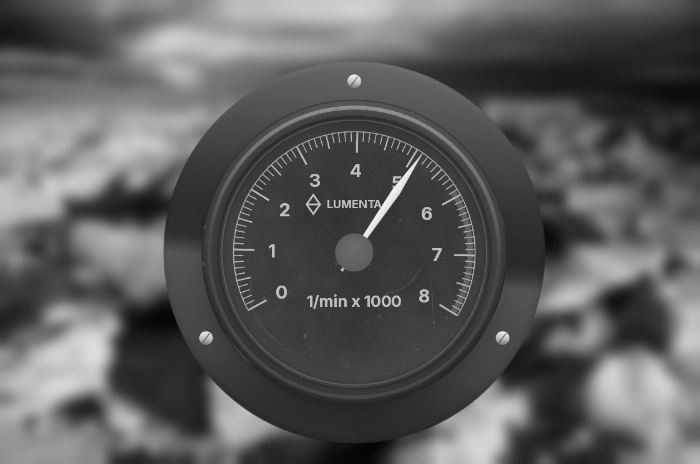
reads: **5100** rpm
